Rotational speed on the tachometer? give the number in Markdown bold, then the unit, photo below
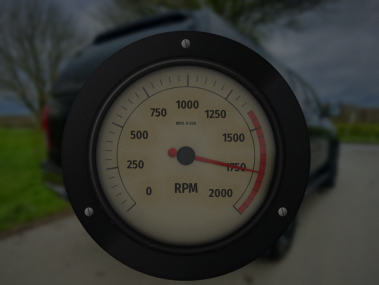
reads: **1750** rpm
